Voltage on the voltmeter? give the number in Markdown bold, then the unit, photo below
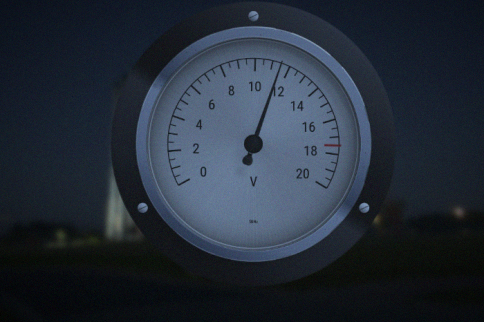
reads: **11.5** V
